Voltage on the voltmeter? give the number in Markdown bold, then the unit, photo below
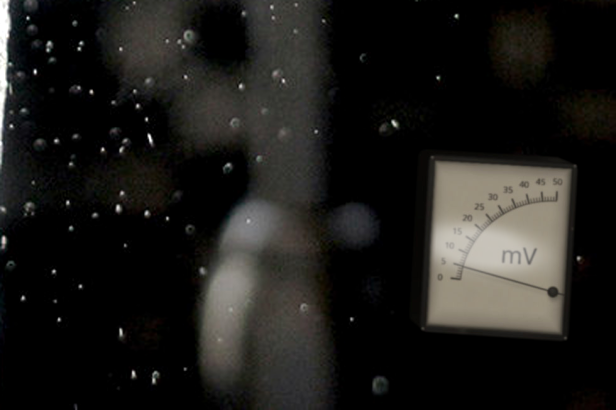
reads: **5** mV
